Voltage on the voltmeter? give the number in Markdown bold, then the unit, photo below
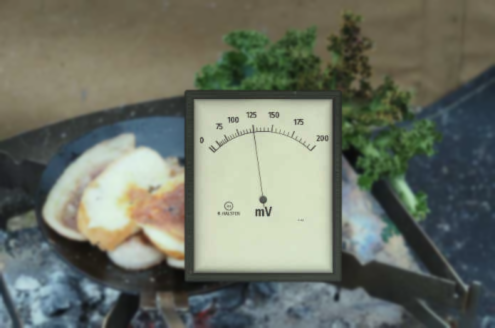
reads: **125** mV
